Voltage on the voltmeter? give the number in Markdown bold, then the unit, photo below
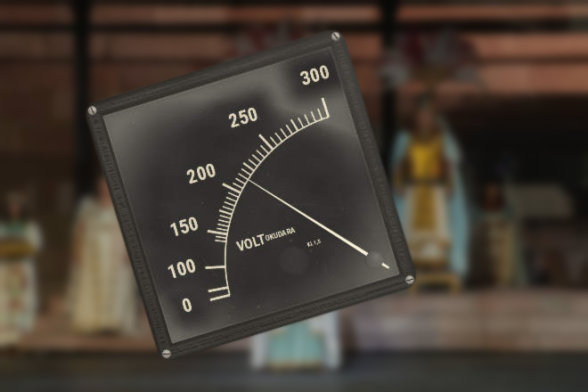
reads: **215** V
